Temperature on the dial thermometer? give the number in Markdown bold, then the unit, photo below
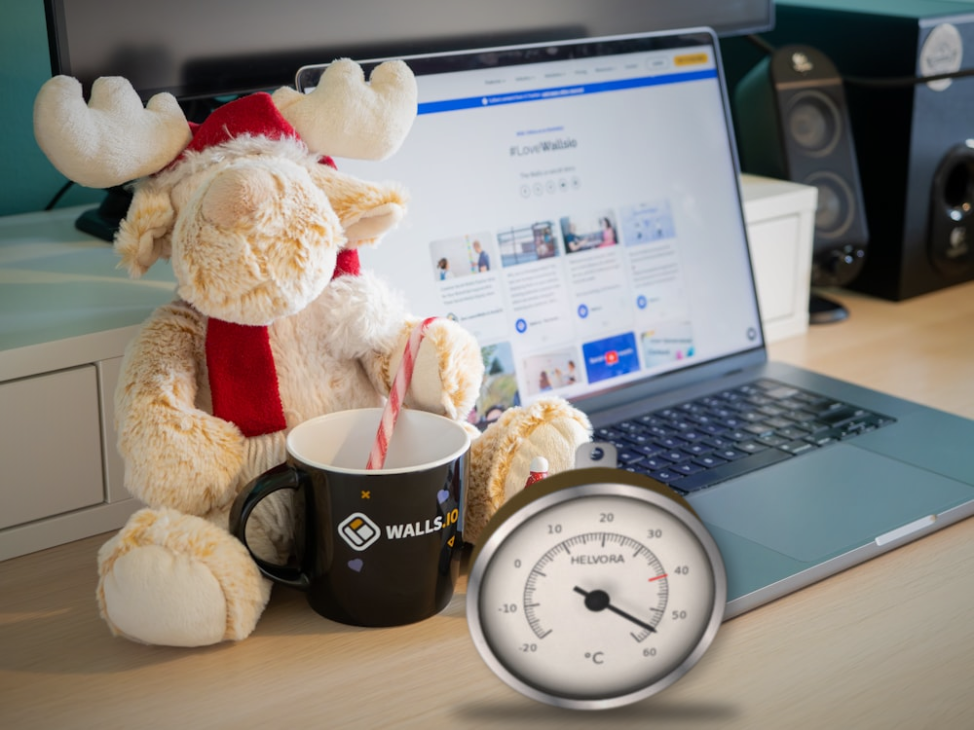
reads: **55** °C
